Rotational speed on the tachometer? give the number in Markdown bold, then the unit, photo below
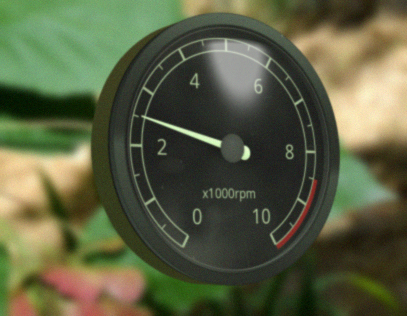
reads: **2500** rpm
